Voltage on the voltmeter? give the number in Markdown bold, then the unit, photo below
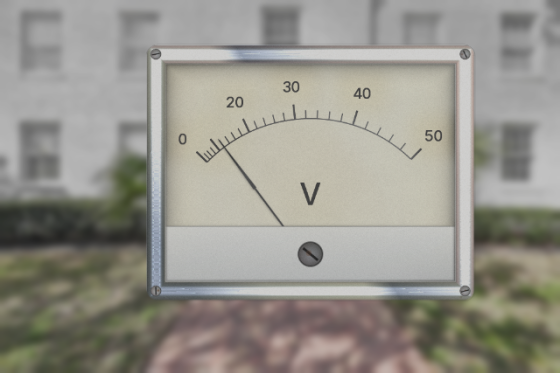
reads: **12** V
